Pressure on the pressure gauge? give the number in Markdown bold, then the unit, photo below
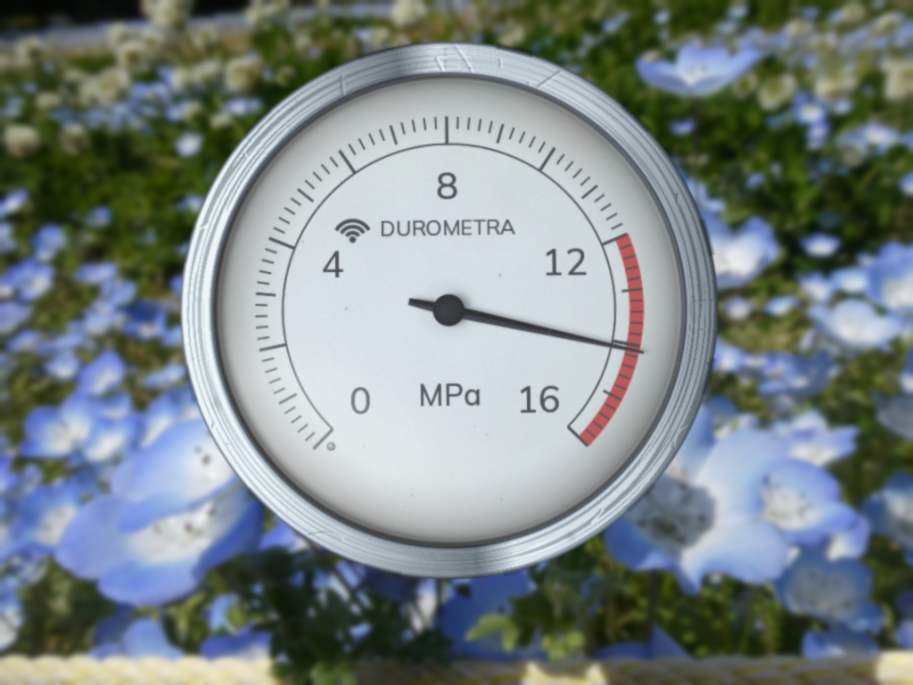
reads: **14.1** MPa
